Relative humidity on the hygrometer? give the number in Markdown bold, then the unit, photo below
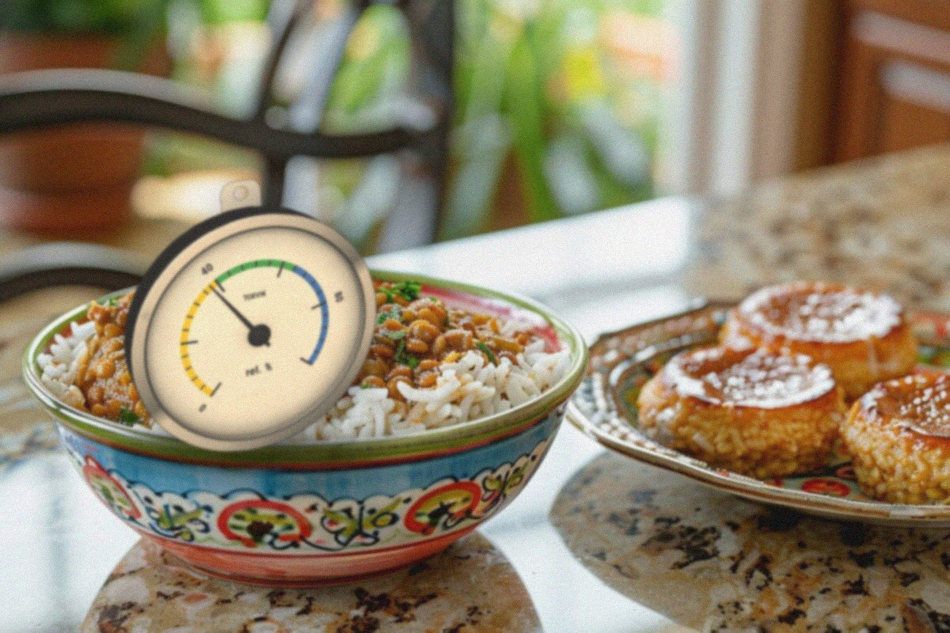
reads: **38** %
